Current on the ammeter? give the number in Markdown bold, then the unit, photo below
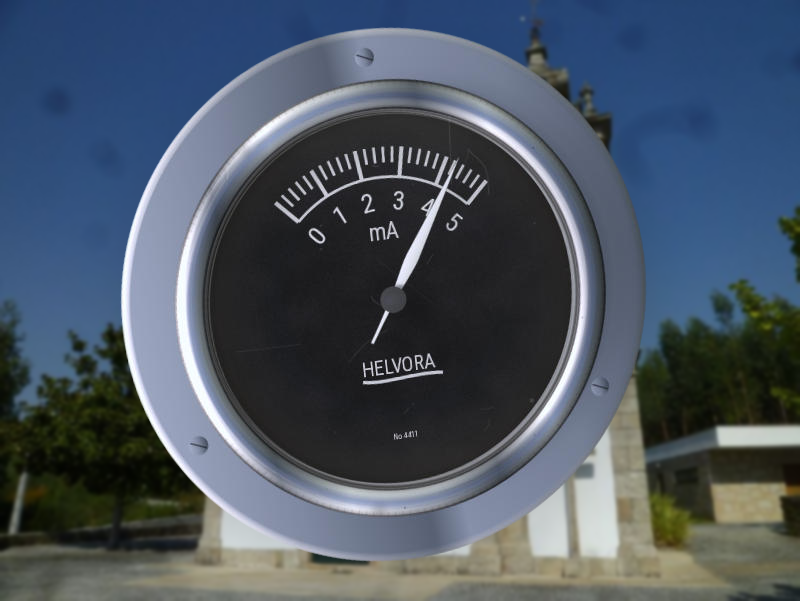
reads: **4.2** mA
